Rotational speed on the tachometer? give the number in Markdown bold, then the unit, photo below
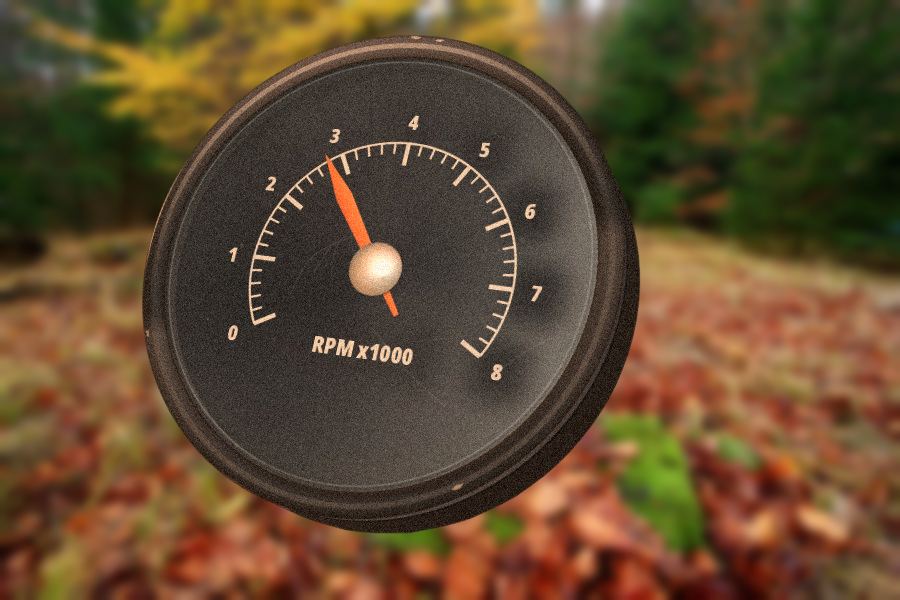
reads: **2800** rpm
